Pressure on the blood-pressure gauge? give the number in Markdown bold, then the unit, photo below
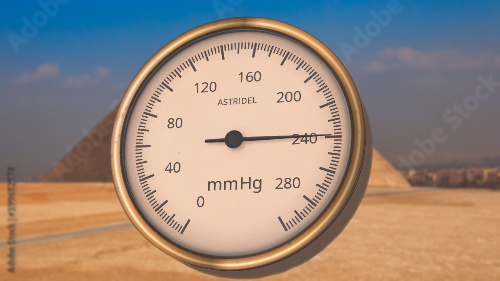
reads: **240** mmHg
